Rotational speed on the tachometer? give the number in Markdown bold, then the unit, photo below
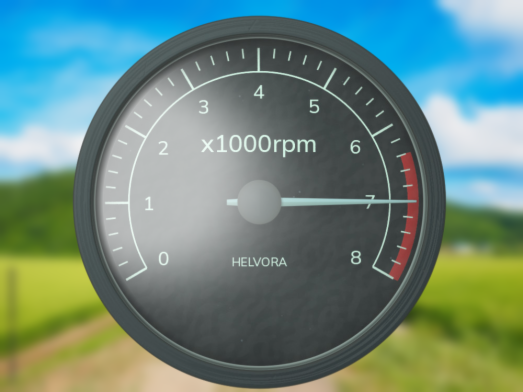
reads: **7000** rpm
